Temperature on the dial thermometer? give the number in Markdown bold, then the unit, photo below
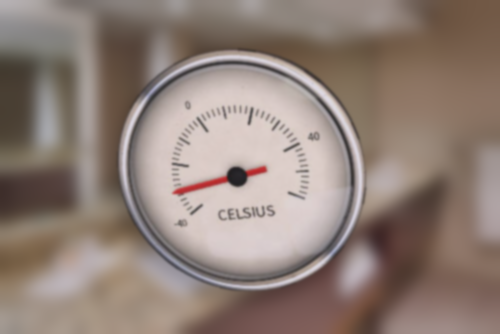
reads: **-30** °C
